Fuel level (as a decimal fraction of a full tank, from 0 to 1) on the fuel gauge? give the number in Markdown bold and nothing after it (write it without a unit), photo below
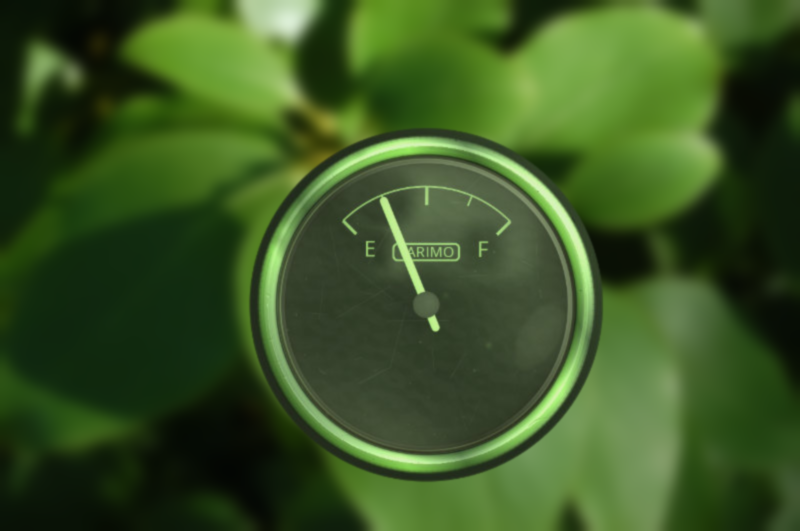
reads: **0.25**
